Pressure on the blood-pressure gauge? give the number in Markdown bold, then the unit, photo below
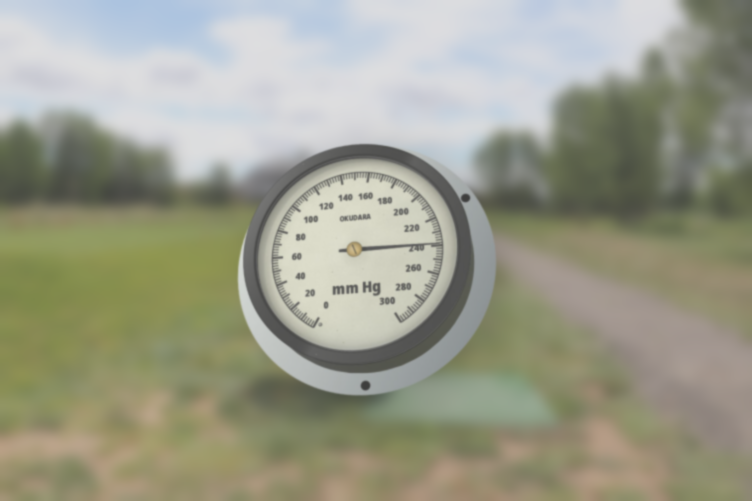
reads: **240** mmHg
